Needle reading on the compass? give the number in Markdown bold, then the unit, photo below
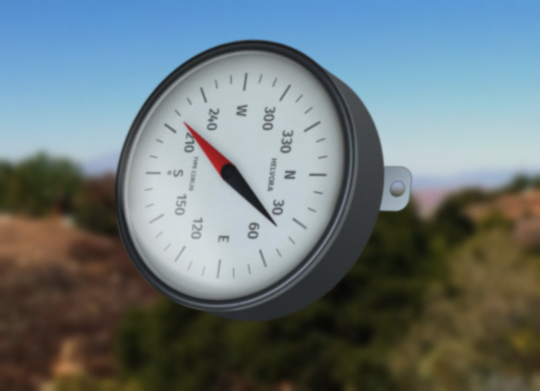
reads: **220** °
